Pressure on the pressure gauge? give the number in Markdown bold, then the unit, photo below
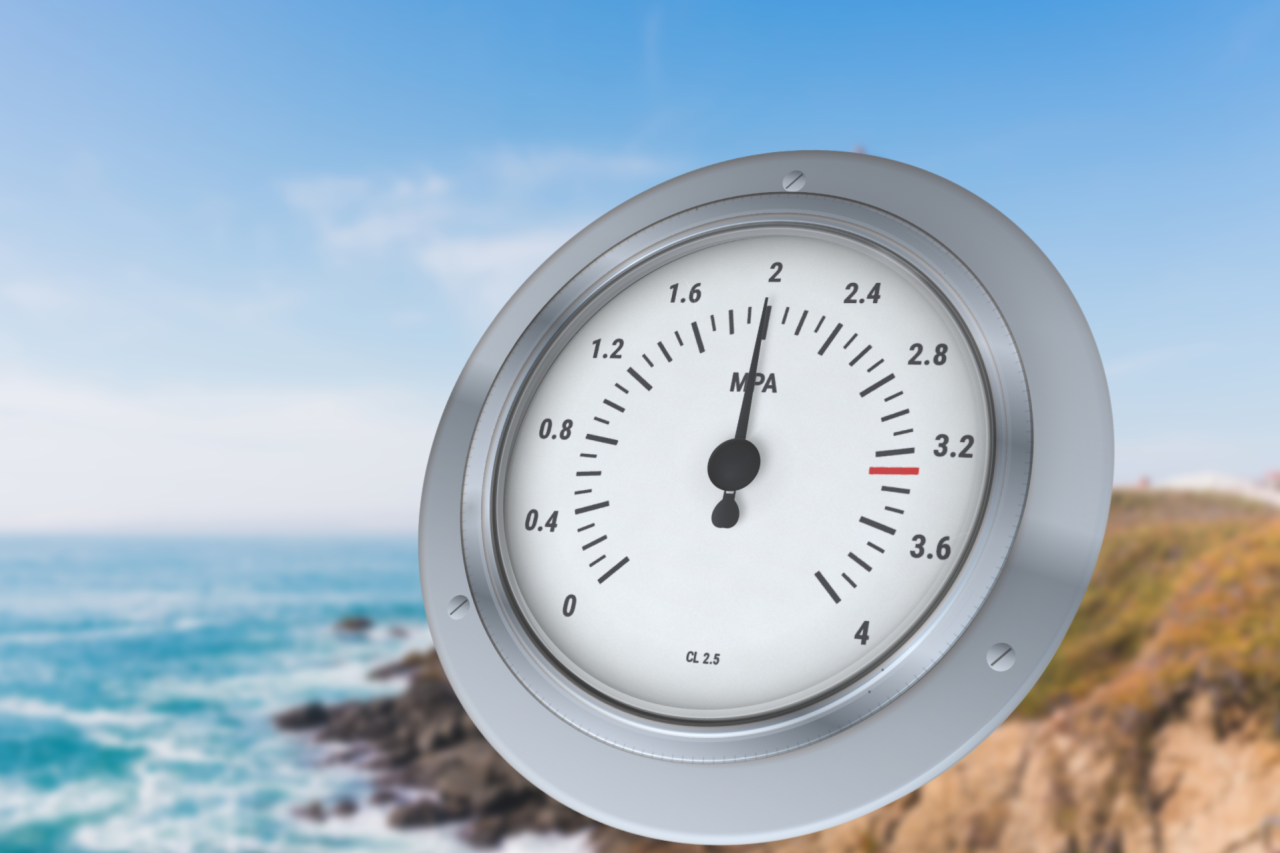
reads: **2** MPa
